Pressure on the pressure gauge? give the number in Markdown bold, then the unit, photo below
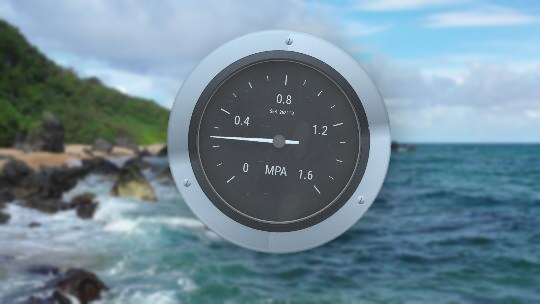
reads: **0.25** MPa
